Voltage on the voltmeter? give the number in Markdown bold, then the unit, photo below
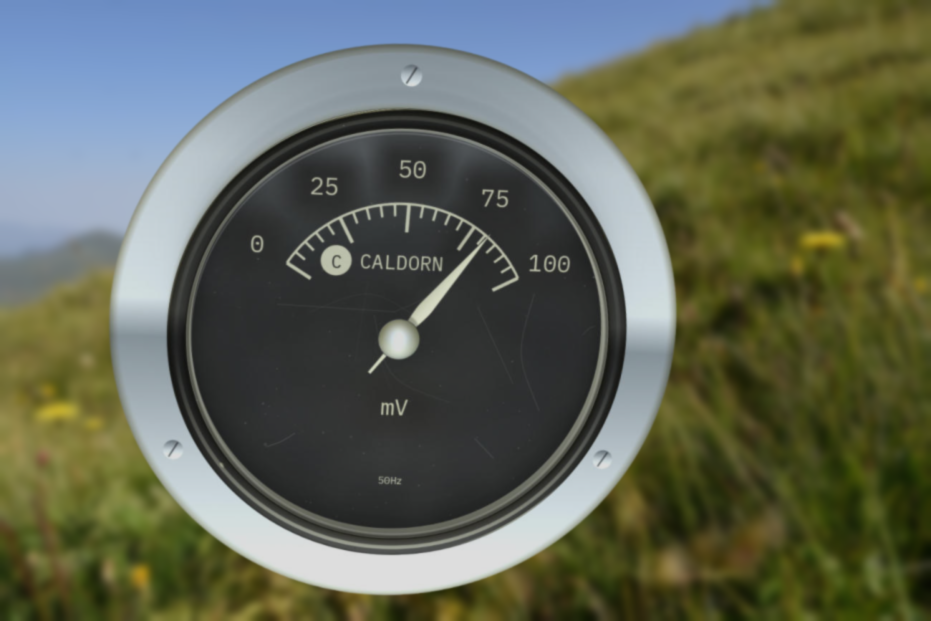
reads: **80** mV
